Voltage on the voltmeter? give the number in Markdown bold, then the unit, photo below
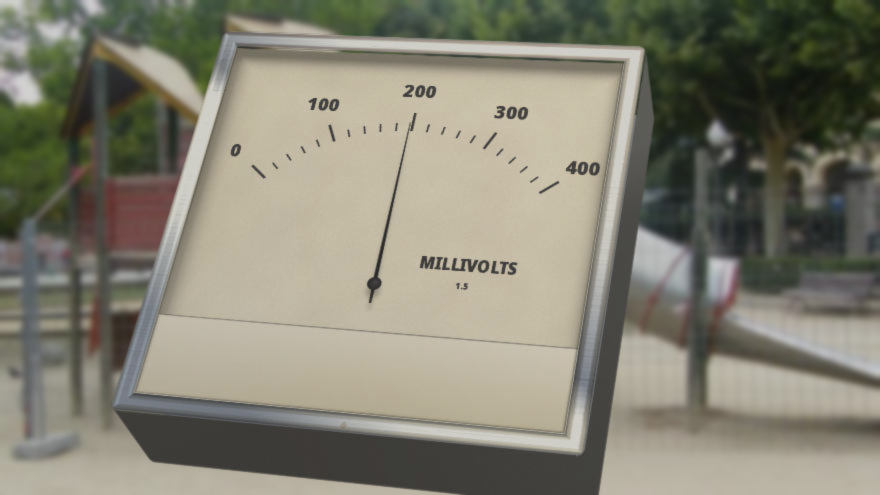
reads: **200** mV
